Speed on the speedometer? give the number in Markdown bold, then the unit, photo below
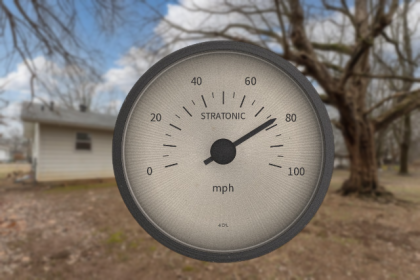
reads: **77.5** mph
